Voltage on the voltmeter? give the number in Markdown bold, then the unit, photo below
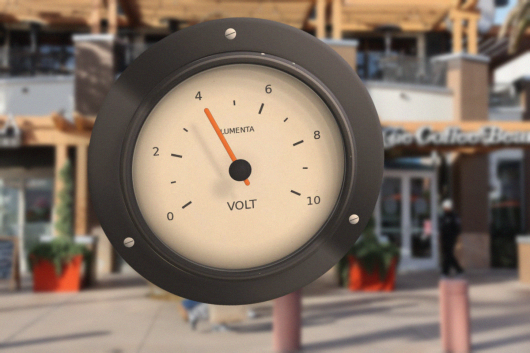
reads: **4** V
